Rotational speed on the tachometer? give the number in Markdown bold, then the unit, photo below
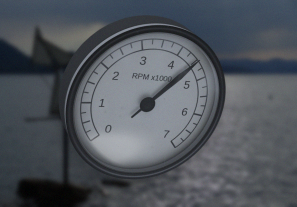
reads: **4500** rpm
